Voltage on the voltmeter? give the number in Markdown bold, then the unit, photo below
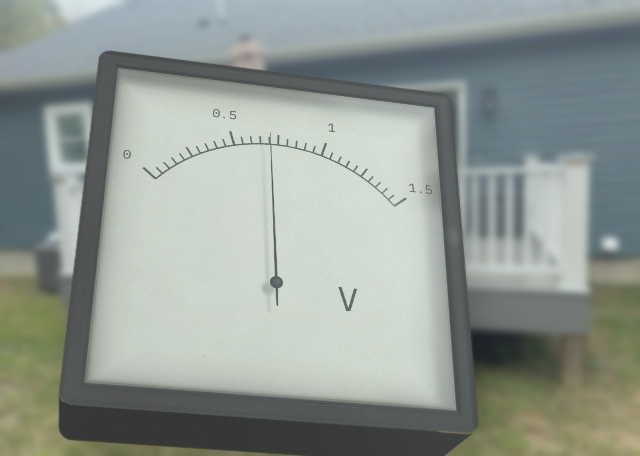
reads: **0.7** V
